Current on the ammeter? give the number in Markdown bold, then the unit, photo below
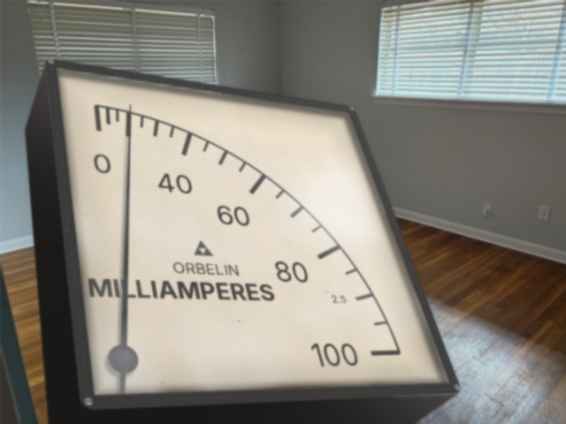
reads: **20** mA
